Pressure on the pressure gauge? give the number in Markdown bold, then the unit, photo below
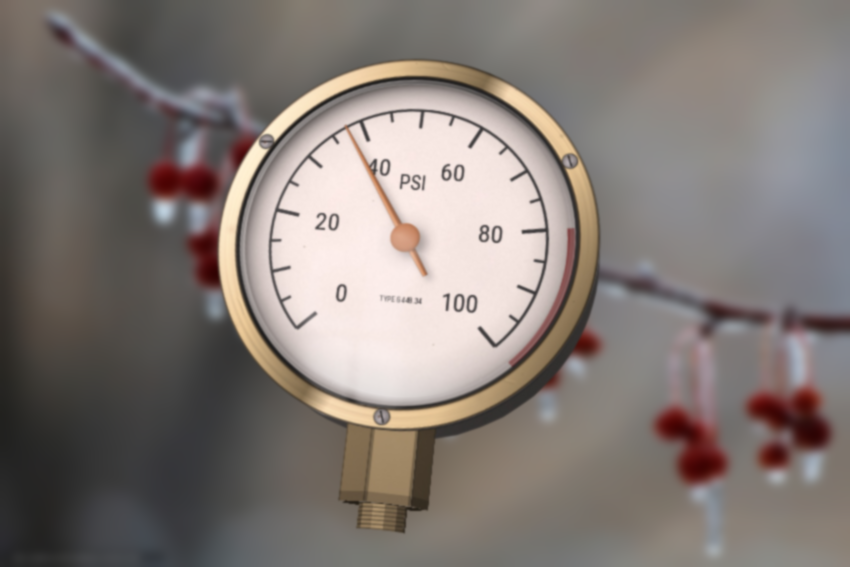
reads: **37.5** psi
